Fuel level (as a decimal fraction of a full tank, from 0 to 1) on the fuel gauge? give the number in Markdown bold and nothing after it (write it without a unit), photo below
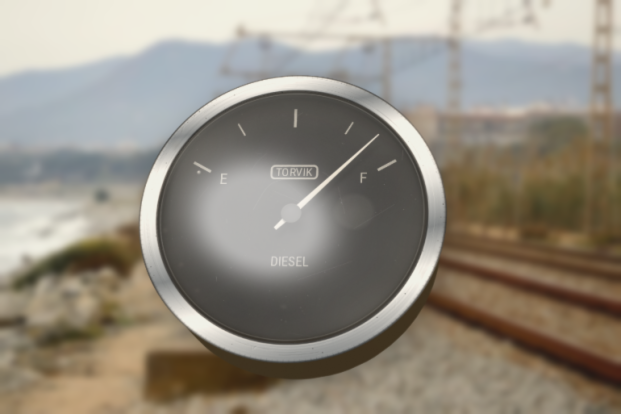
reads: **0.875**
